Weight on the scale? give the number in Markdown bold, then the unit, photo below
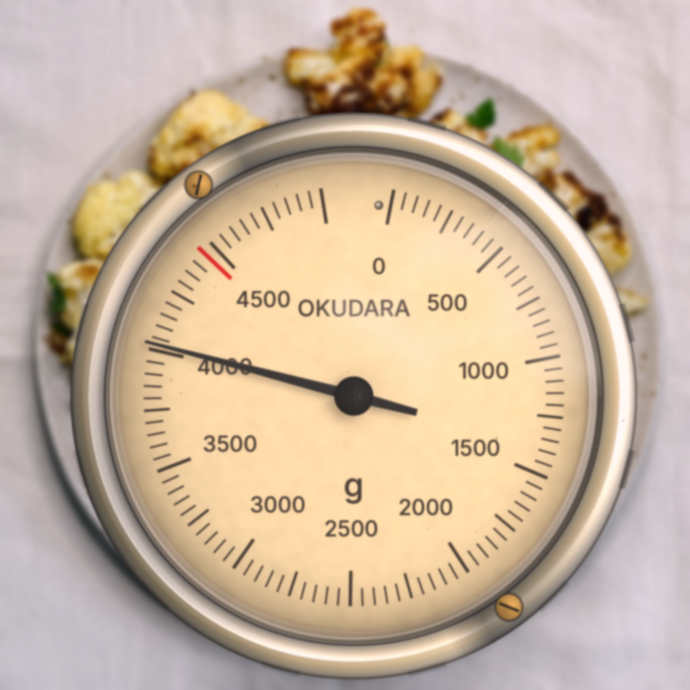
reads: **4025** g
